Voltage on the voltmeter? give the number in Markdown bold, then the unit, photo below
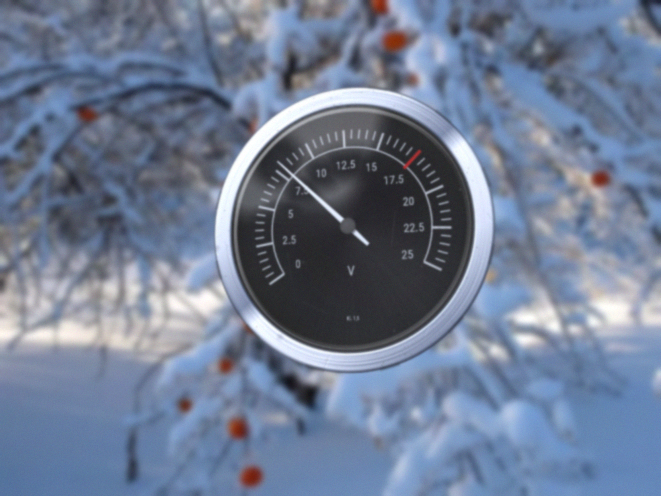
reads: **8** V
